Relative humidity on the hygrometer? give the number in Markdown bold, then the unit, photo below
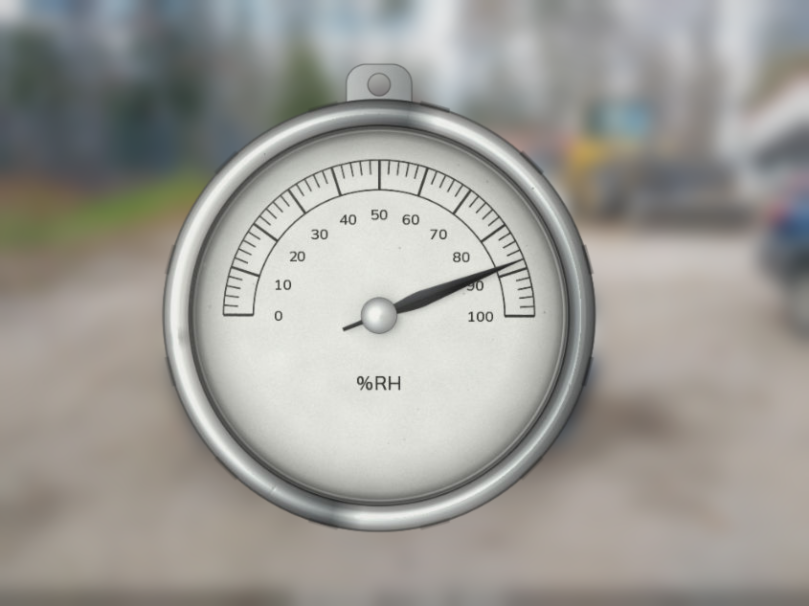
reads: **88** %
